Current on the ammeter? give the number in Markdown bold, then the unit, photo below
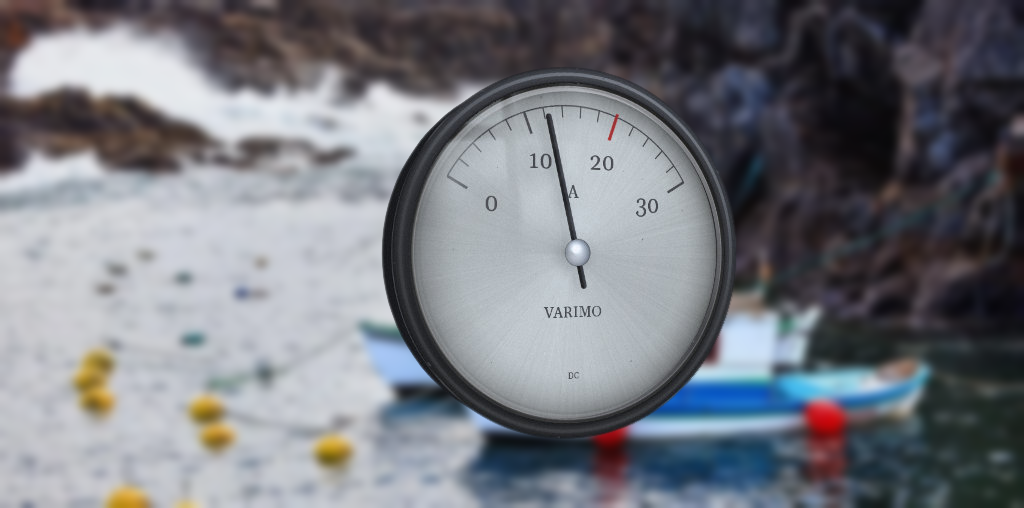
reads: **12** A
